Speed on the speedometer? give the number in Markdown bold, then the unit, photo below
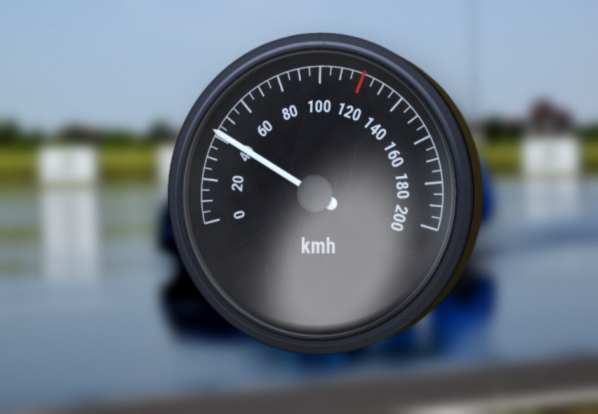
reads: **42.5** km/h
